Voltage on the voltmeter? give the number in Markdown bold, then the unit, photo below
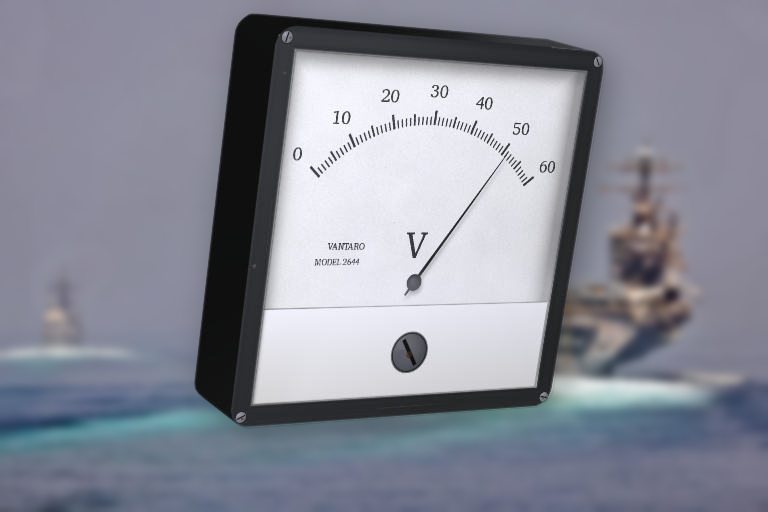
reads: **50** V
